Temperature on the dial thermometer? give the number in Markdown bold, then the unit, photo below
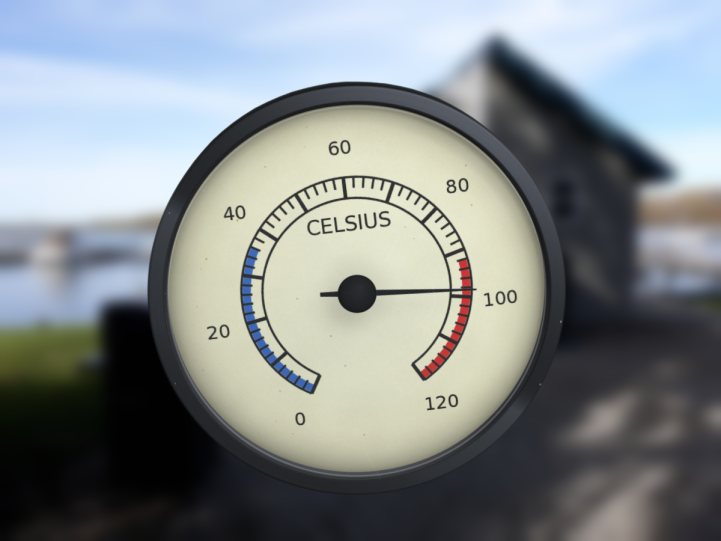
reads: **98** °C
